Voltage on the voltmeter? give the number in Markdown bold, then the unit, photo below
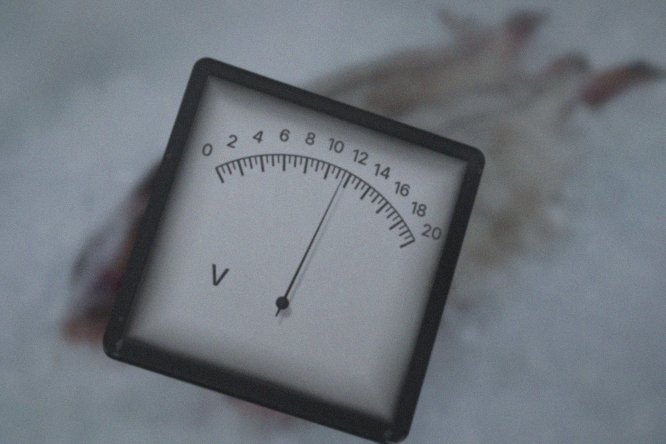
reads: **11.5** V
